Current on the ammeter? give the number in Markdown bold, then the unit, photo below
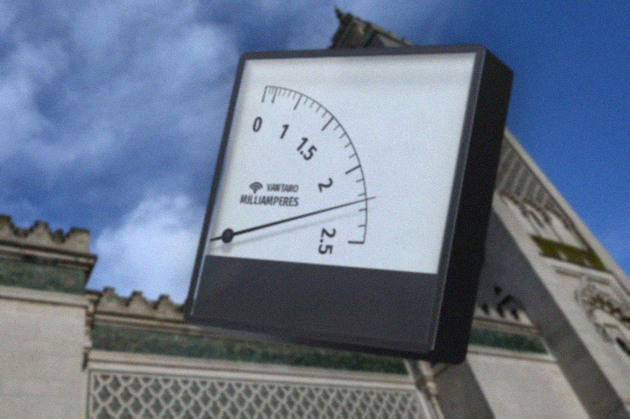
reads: **2.25** mA
